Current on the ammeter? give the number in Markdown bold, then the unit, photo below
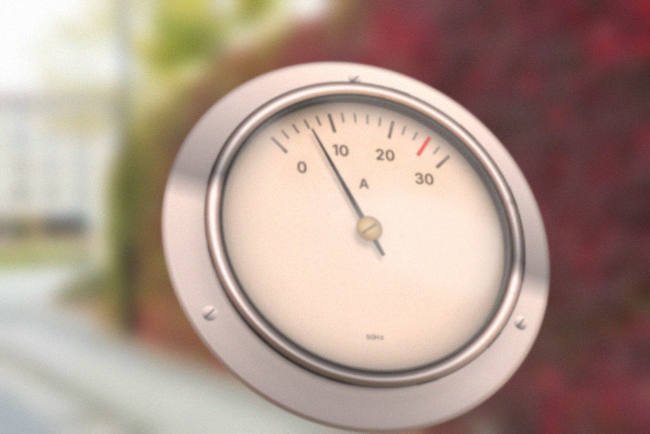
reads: **6** A
